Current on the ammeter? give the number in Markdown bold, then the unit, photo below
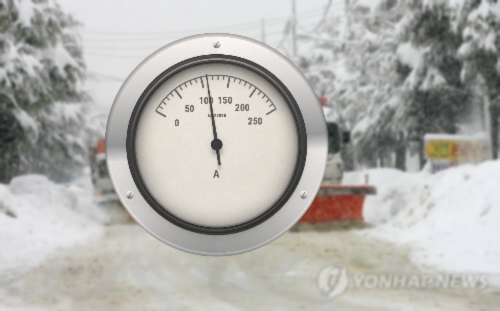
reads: **110** A
